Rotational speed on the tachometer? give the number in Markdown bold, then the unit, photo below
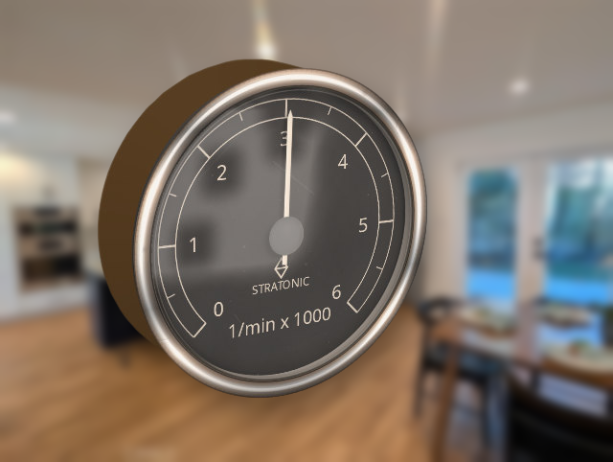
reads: **3000** rpm
